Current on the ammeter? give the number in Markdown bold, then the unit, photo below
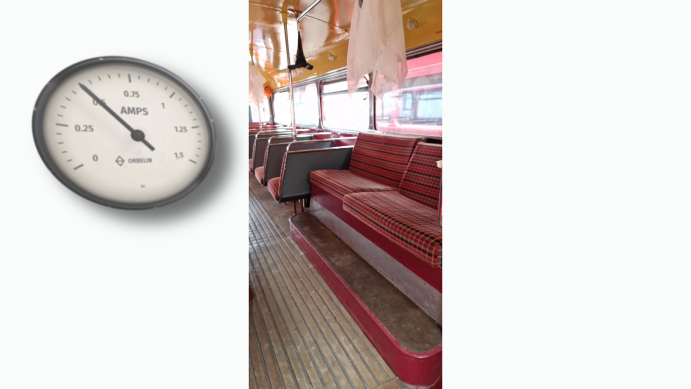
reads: **0.5** A
